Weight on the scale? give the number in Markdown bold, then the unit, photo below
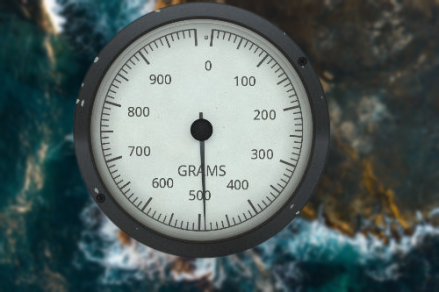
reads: **490** g
